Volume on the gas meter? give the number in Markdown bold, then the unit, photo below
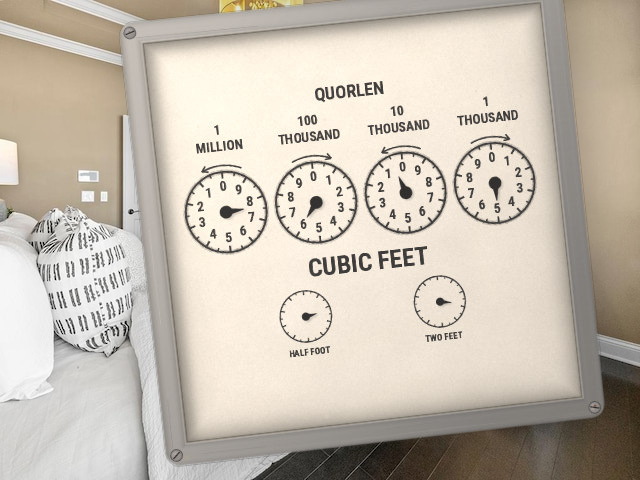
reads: **760500** ft³
